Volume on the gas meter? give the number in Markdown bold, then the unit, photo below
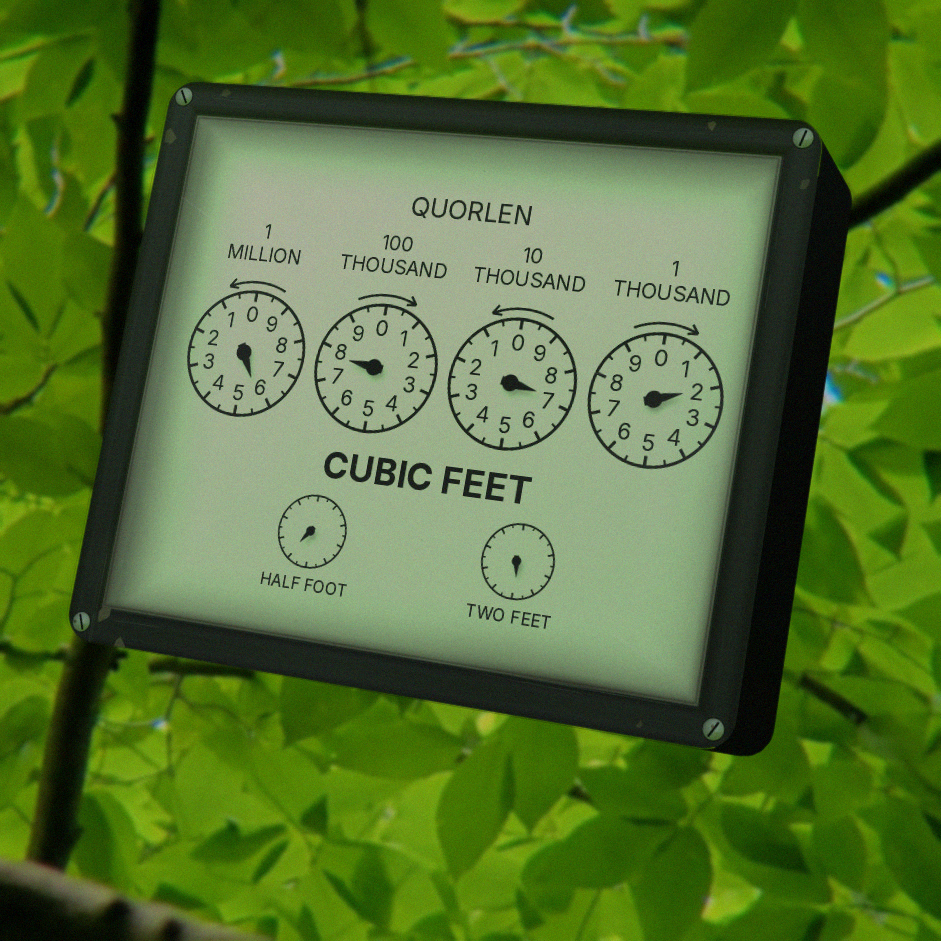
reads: **577200** ft³
